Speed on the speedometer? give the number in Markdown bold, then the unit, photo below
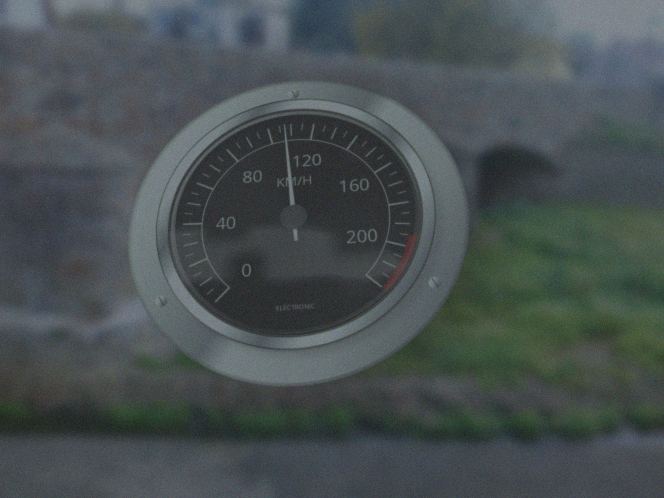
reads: **107.5** km/h
